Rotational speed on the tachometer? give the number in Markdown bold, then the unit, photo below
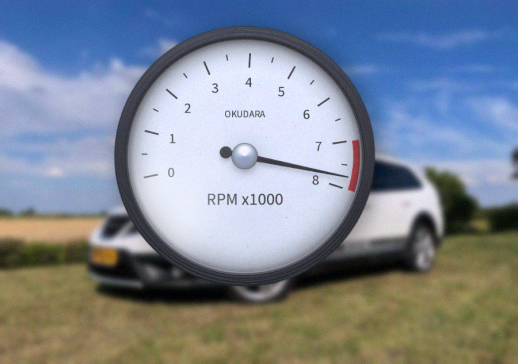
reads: **7750** rpm
